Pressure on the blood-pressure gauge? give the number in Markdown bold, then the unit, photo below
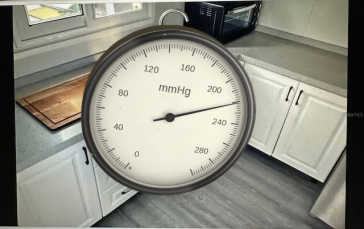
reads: **220** mmHg
